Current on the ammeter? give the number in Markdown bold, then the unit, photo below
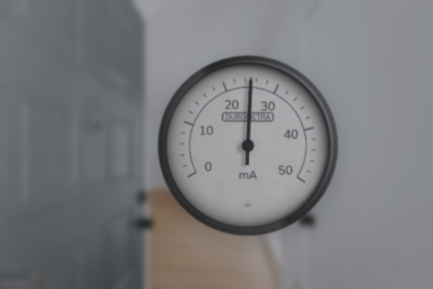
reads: **25** mA
